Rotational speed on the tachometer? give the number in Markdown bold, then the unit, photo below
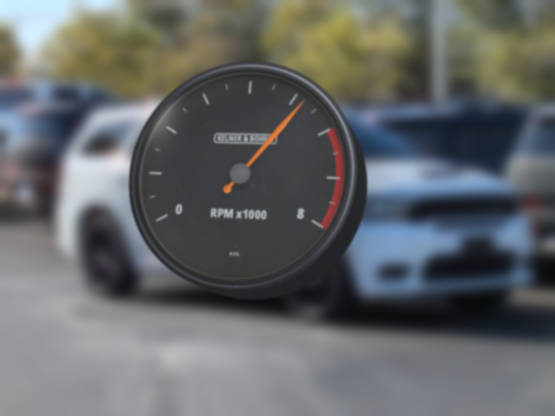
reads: **5250** rpm
